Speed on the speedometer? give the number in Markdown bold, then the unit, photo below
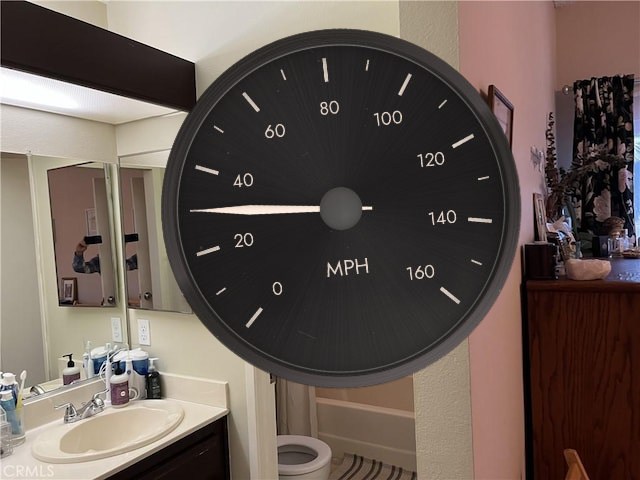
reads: **30** mph
